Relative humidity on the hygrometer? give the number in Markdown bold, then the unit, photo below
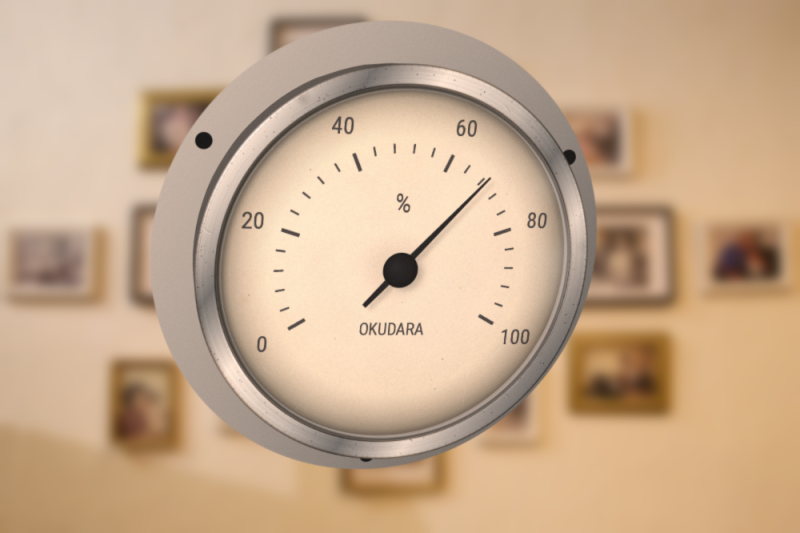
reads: **68** %
